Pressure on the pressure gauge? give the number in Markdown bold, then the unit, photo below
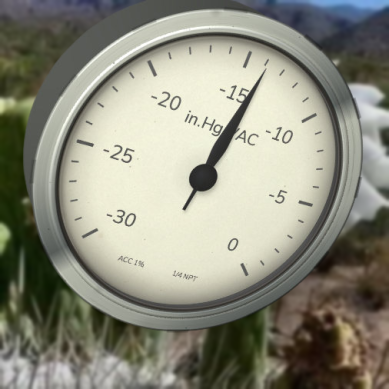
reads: **-14** inHg
